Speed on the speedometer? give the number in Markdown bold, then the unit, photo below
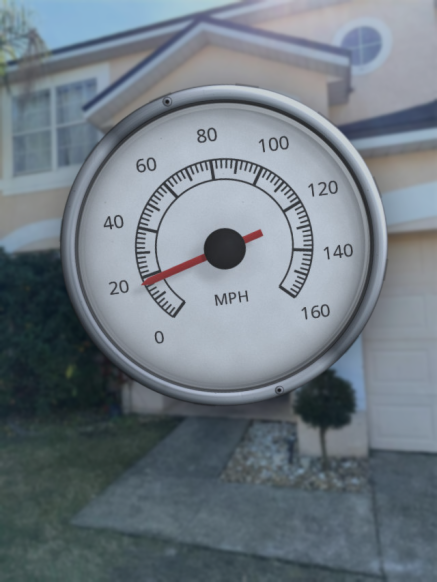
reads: **18** mph
